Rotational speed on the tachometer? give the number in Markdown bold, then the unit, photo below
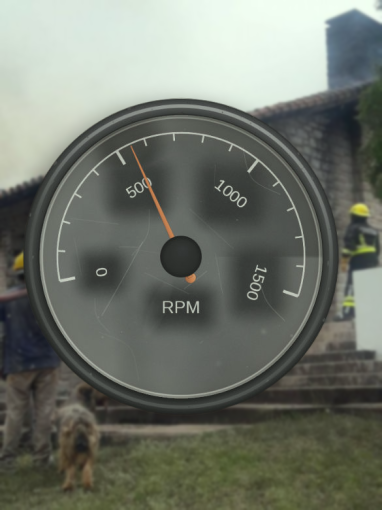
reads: **550** rpm
